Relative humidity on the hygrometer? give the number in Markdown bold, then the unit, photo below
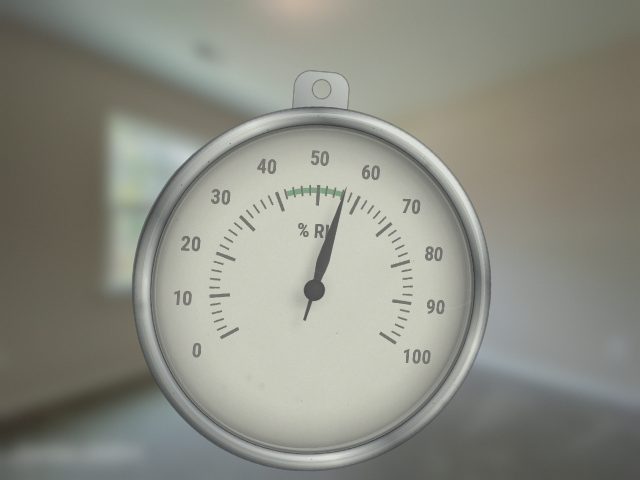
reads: **56** %
